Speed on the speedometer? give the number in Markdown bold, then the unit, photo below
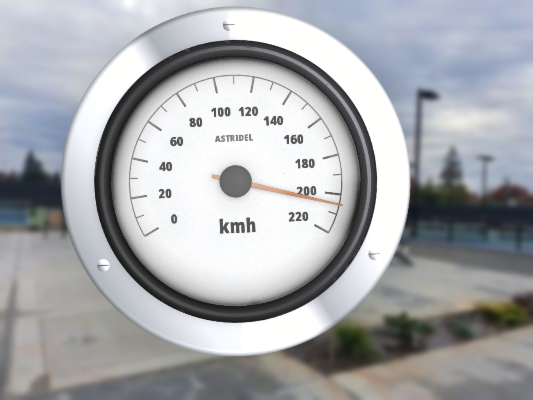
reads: **205** km/h
